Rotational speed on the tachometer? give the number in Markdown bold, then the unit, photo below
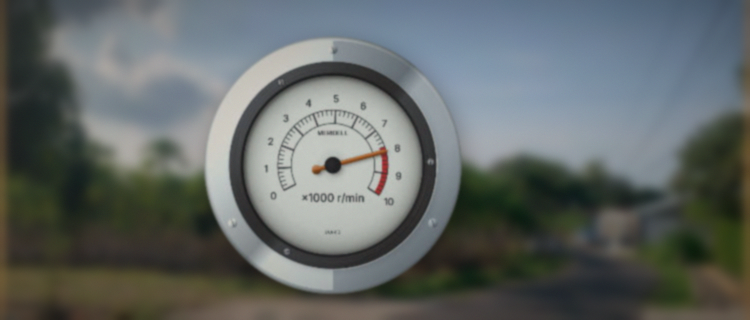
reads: **8000** rpm
